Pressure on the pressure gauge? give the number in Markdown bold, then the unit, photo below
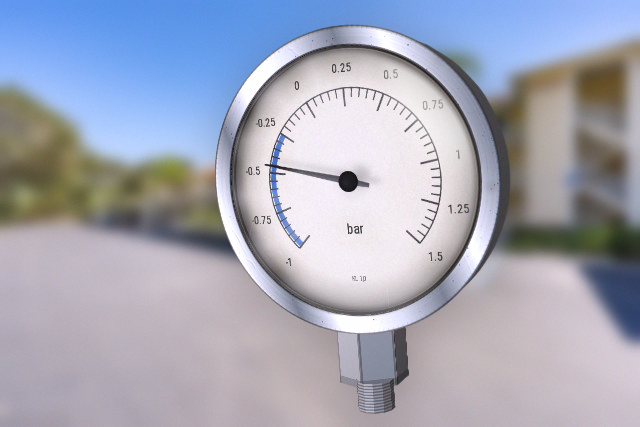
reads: **-0.45** bar
